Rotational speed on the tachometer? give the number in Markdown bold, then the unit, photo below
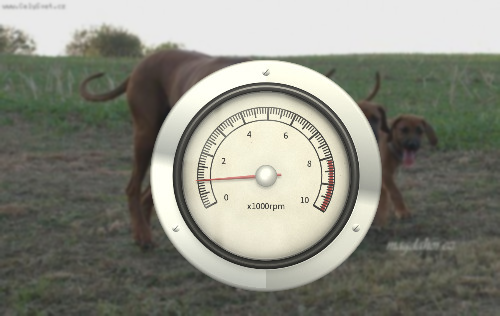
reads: **1000** rpm
